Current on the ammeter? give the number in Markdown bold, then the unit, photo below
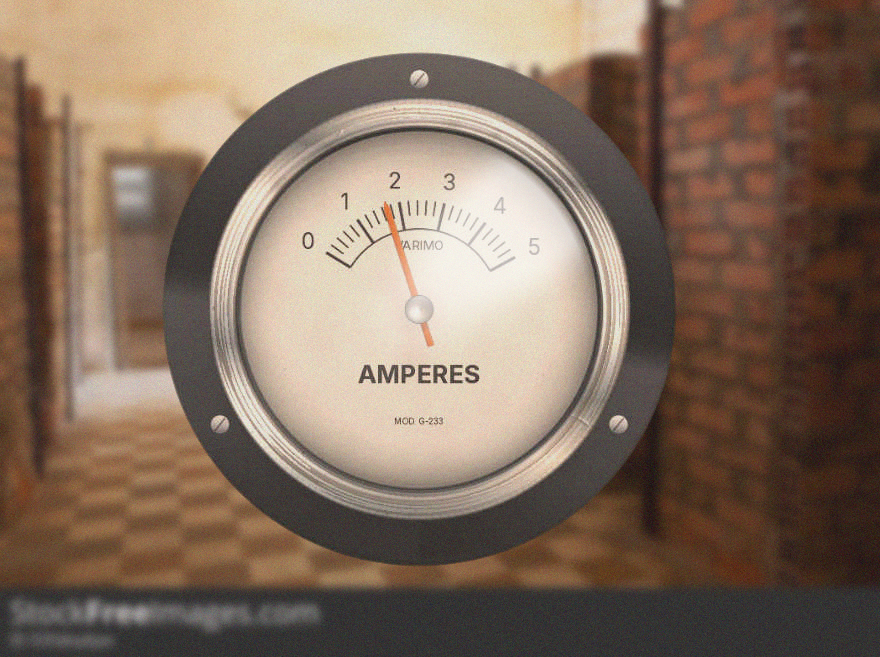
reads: **1.7** A
